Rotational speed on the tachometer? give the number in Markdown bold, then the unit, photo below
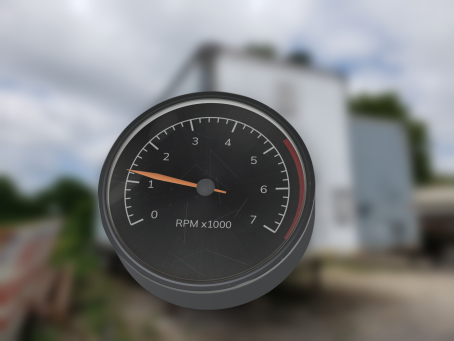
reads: **1200** rpm
